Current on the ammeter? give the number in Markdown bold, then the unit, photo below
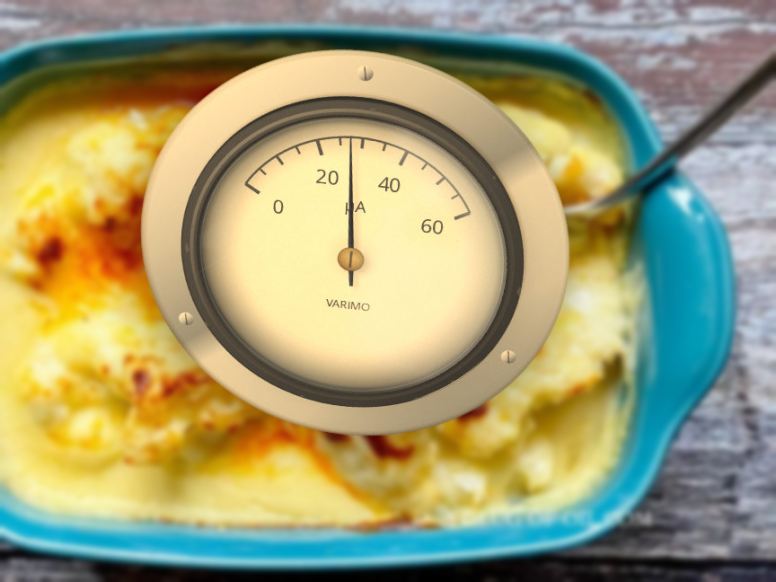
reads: **27.5** µA
